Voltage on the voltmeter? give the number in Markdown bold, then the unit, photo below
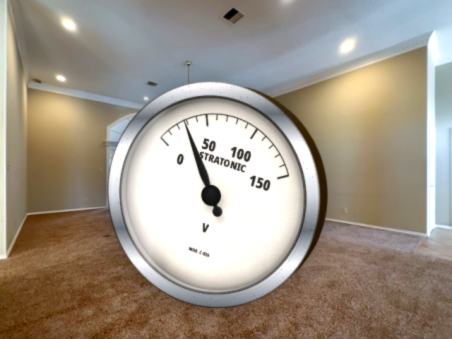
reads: **30** V
